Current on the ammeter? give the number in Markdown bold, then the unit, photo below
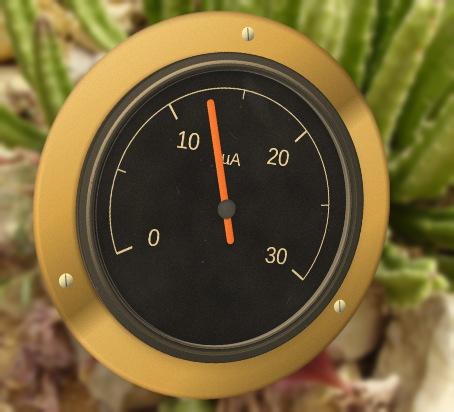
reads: **12.5** µA
